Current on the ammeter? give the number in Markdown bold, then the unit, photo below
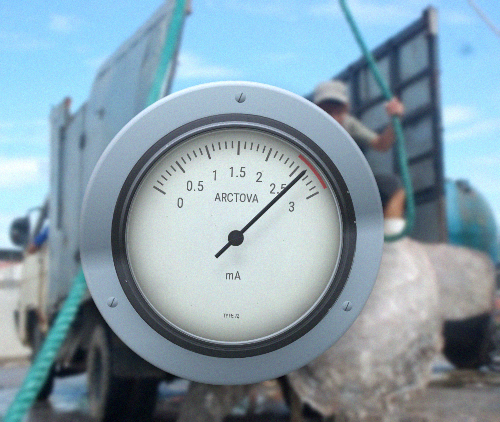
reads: **2.6** mA
